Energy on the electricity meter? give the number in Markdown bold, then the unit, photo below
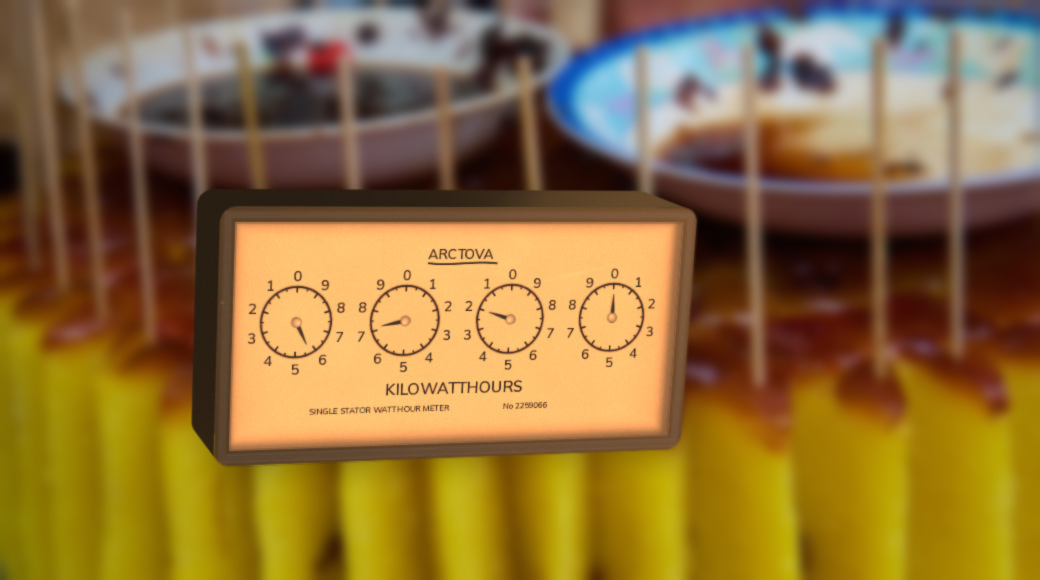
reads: **5720** kWh
